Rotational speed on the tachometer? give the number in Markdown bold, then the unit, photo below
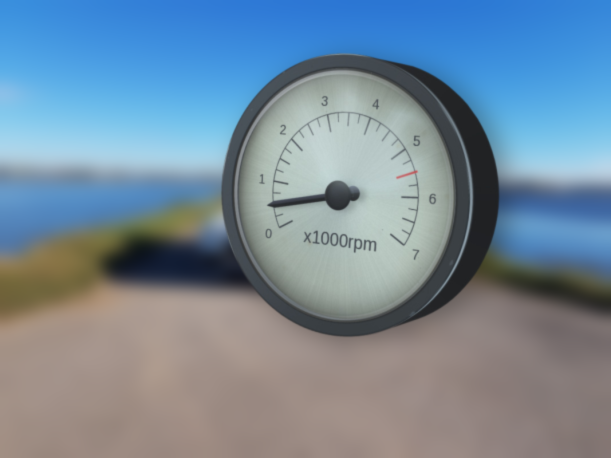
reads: **500** rpm
